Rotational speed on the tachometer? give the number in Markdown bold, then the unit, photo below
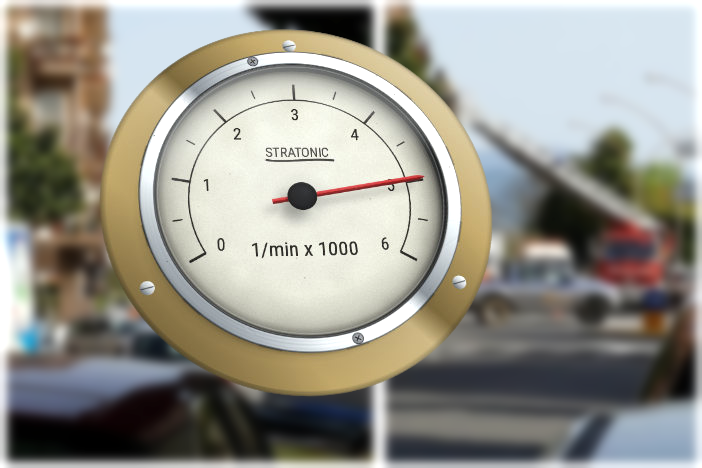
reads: **5000** rpm
